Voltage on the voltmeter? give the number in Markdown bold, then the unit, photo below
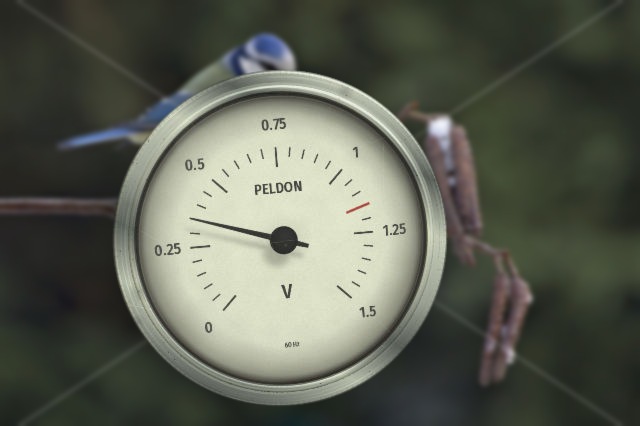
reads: **0.35** V
